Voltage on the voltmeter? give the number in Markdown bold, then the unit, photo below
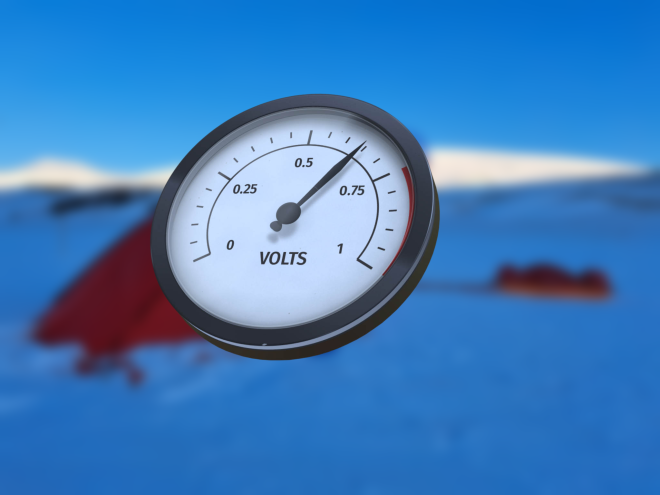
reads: **0.65** V
